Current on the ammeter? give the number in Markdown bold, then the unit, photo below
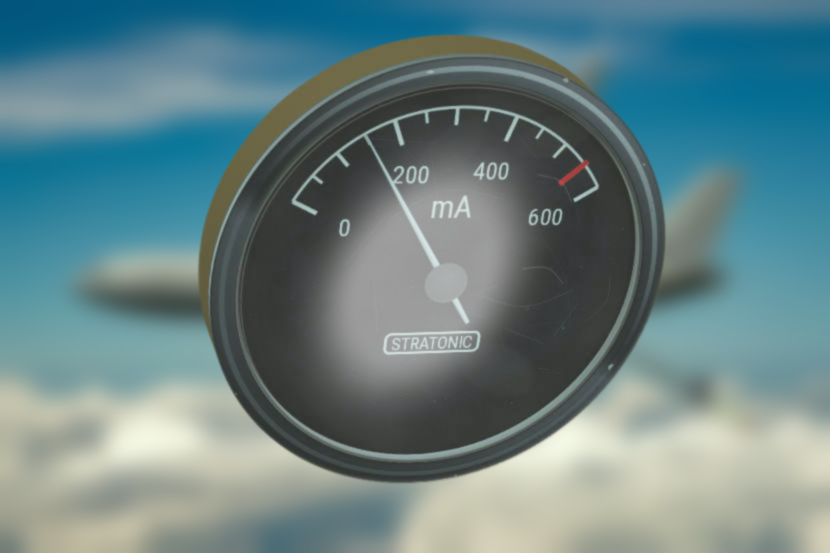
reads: **150** mA
